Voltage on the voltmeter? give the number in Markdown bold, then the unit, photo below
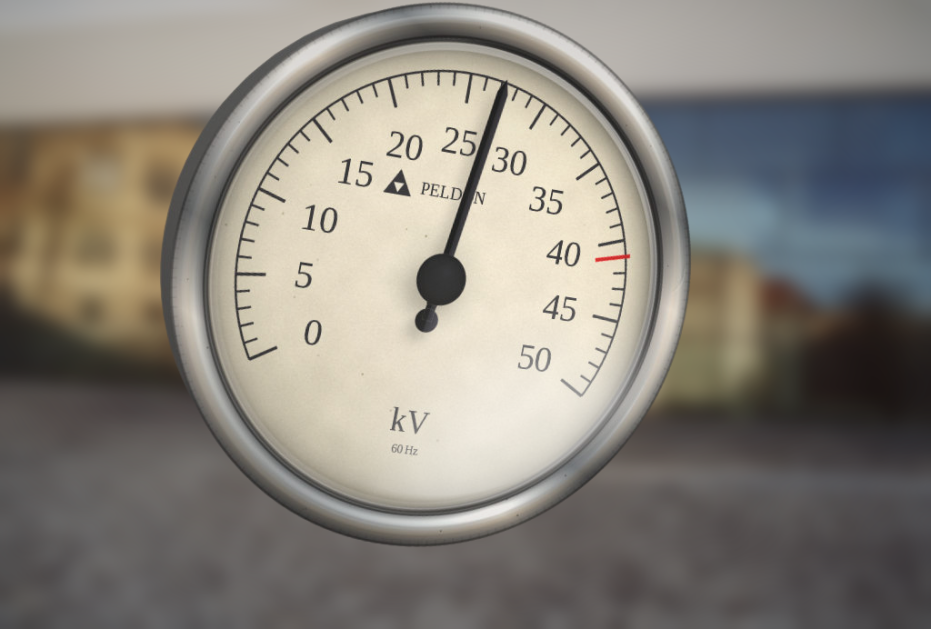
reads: **27** kV
